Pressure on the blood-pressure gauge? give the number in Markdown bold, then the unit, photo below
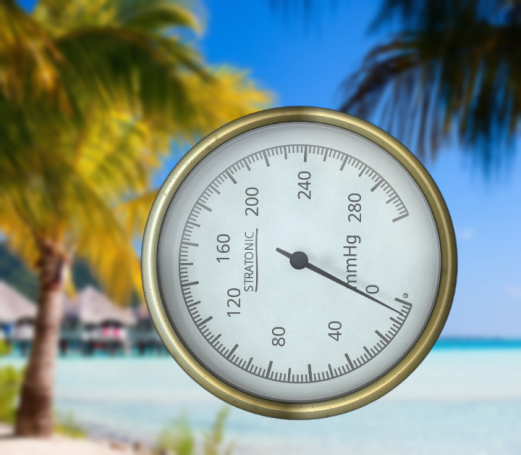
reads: **6** mmHg
